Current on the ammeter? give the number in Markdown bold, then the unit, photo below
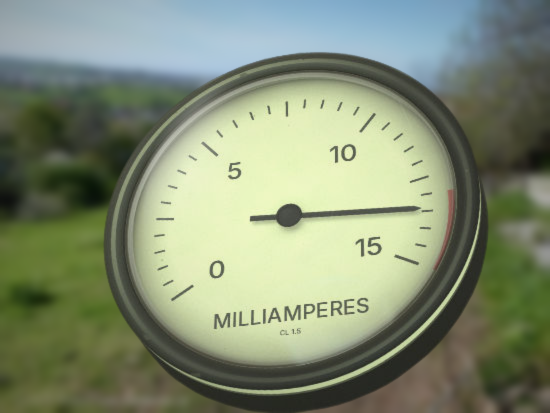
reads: **13.5** mA
